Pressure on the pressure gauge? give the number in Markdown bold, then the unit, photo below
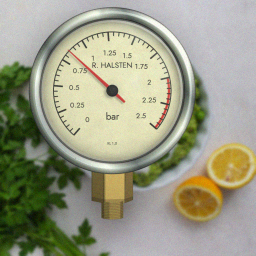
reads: **0.85** bar
